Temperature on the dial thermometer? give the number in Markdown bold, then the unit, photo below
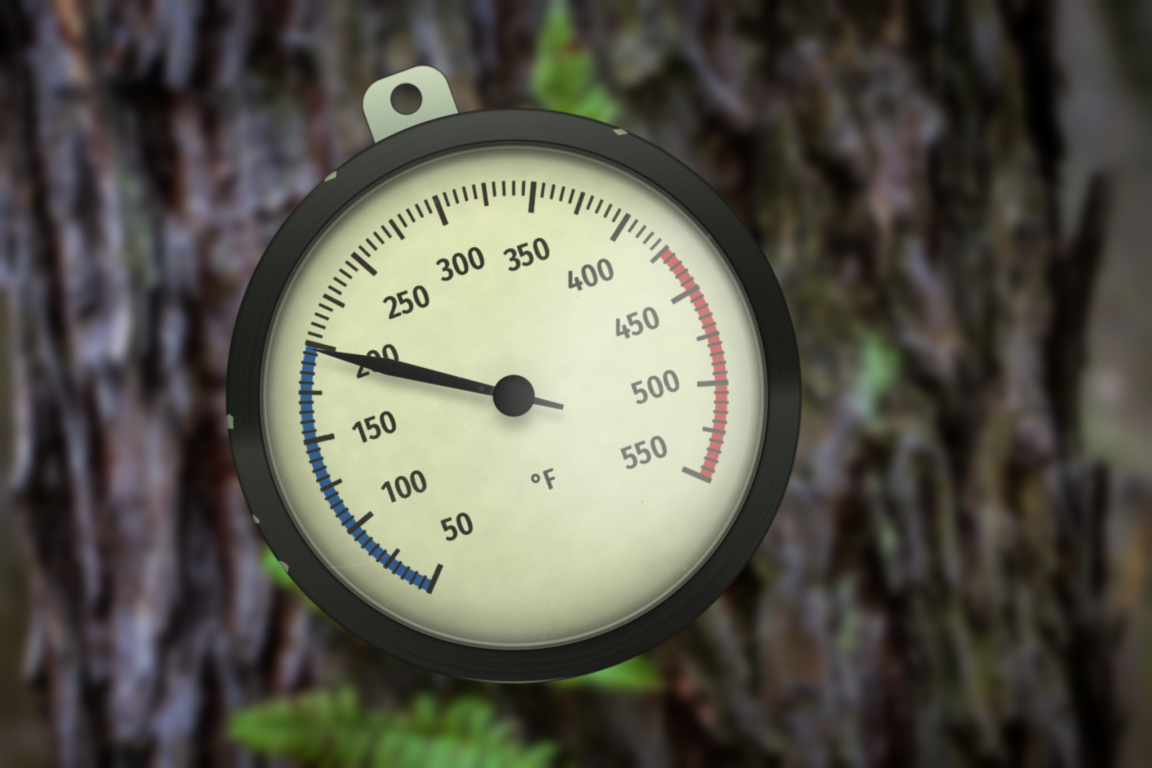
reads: **197.5** °F
